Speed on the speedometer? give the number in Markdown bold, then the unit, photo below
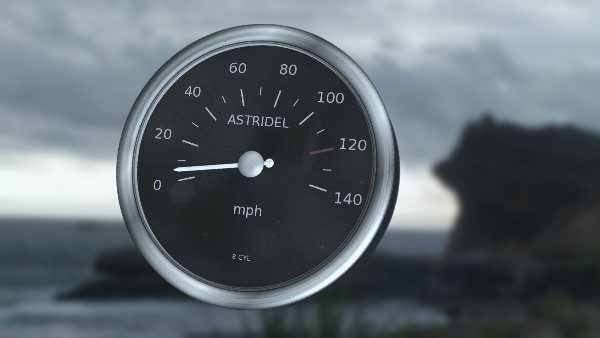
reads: **5** mph
